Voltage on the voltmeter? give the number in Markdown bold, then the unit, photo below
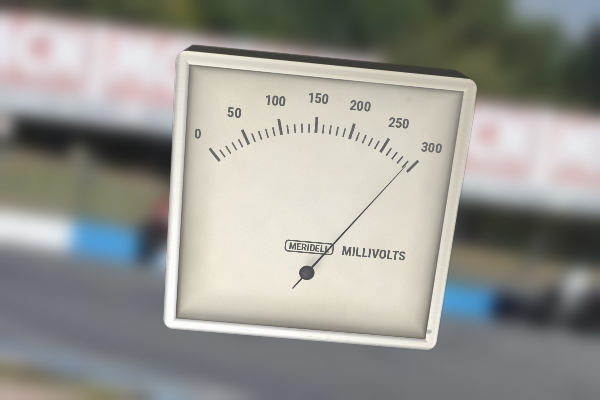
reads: **290** mV
